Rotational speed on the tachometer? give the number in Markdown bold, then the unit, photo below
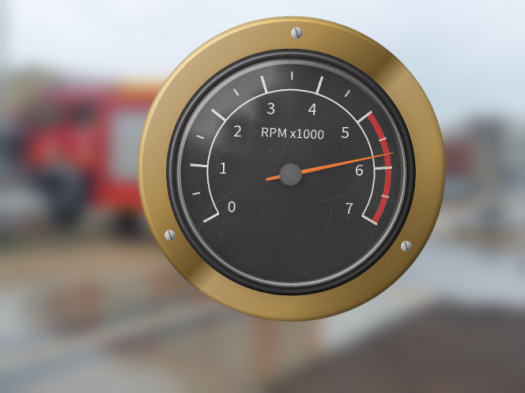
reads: **5750** rpm
